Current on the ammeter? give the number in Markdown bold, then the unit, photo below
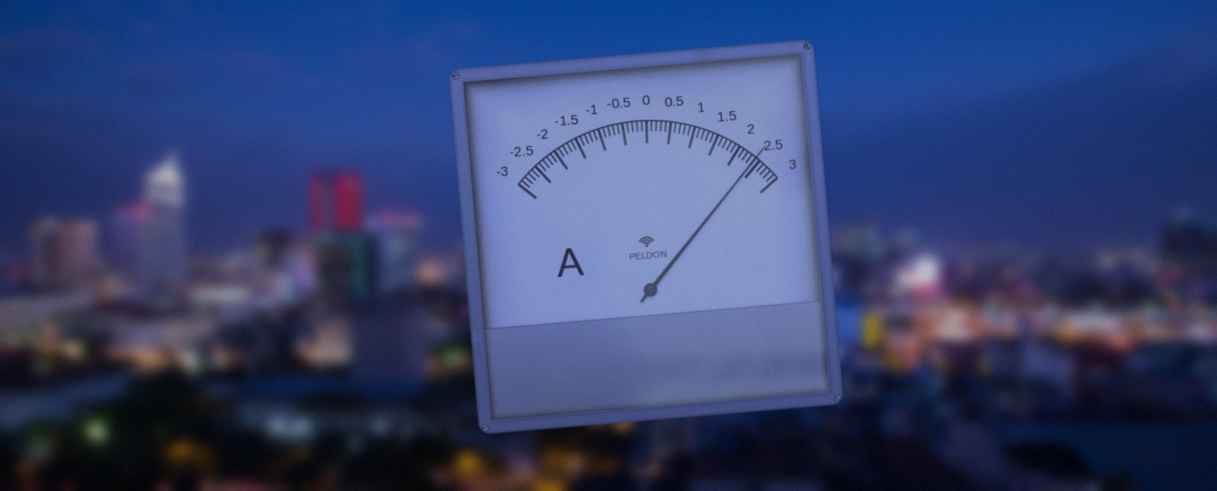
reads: **2.4** A
